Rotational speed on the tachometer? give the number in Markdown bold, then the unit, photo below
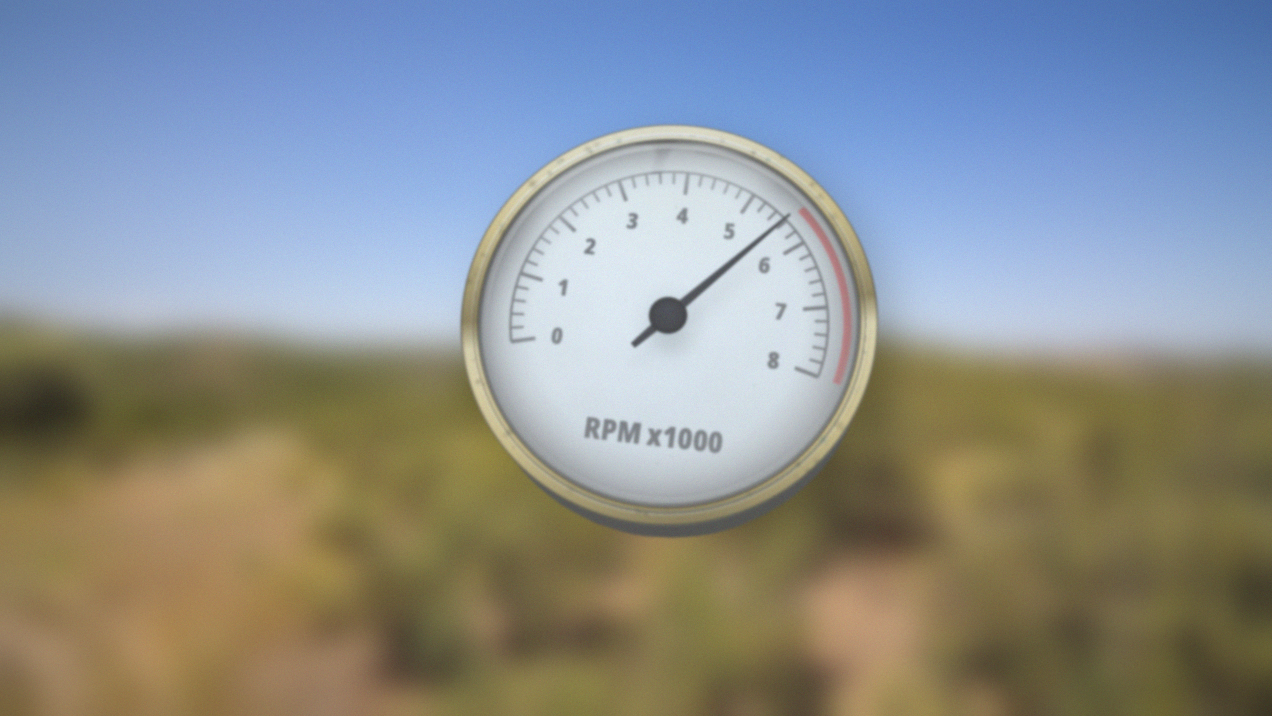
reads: **5600** rpm
